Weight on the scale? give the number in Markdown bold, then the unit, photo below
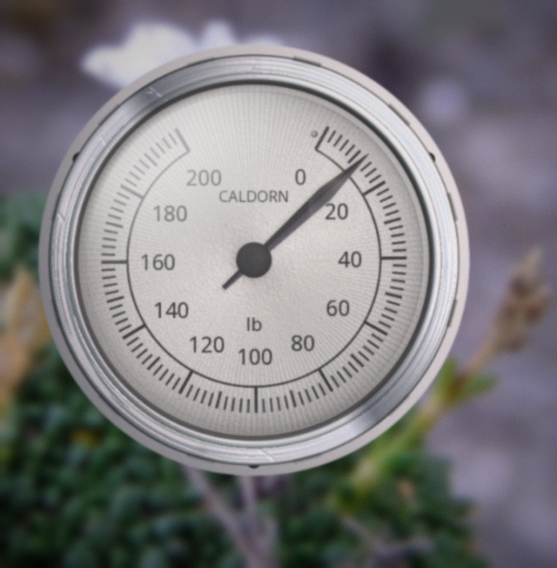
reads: **12** lb
